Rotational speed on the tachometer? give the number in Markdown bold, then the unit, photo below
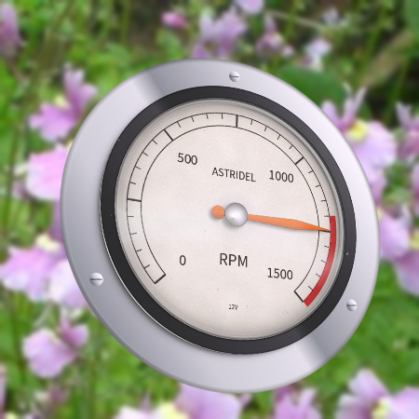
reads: **1250** rpm
